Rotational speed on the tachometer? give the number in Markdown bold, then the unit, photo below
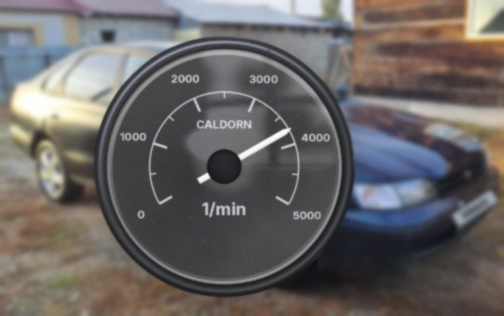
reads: **3750** rpm
